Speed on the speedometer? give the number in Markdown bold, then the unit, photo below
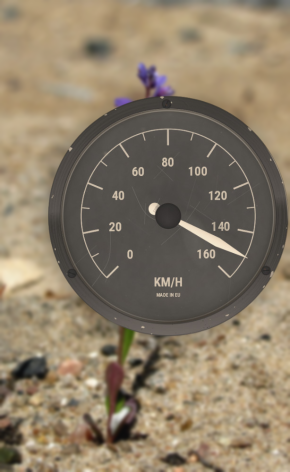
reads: **150** km/h
